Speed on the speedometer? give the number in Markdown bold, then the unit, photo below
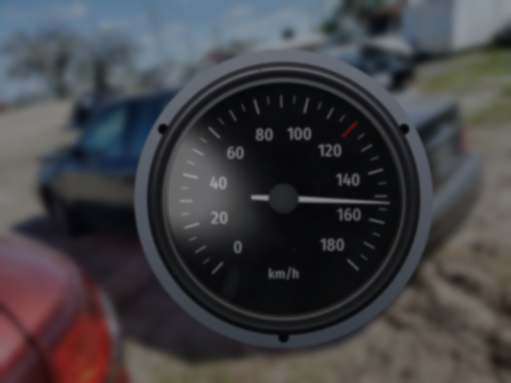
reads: **152.5** km/h
